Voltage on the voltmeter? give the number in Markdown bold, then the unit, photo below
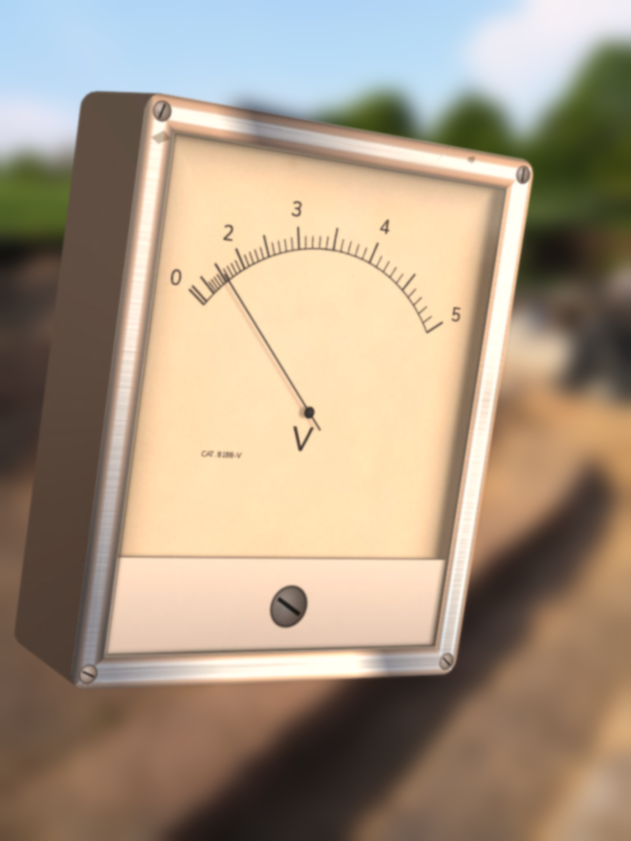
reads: **1.5** V
